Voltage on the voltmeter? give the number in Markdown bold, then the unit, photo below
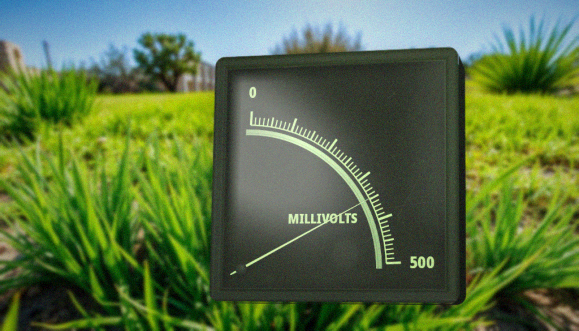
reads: **350** mV
